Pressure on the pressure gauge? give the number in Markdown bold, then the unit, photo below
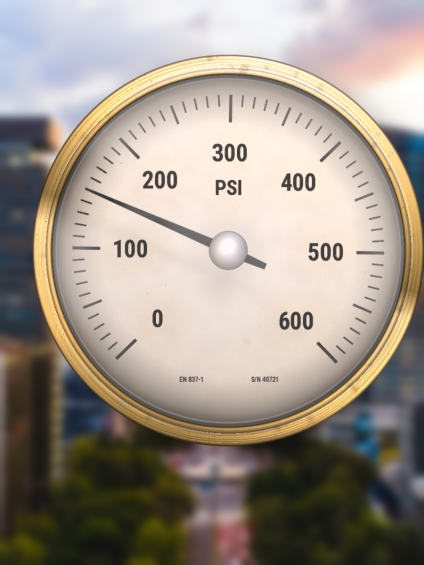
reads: **150** psi
